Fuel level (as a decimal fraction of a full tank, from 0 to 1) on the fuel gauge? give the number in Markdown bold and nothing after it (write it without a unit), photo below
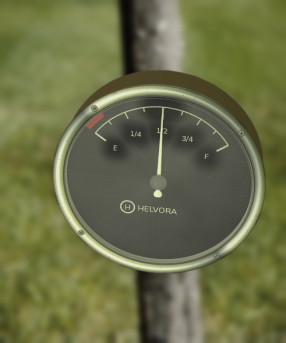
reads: **0.5**
